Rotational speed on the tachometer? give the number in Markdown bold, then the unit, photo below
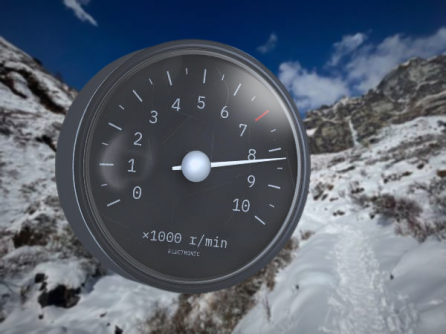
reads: **8250** rpm
